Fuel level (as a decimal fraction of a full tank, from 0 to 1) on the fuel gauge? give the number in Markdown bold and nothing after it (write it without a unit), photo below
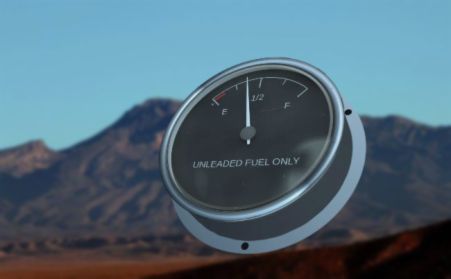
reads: **0.375**
